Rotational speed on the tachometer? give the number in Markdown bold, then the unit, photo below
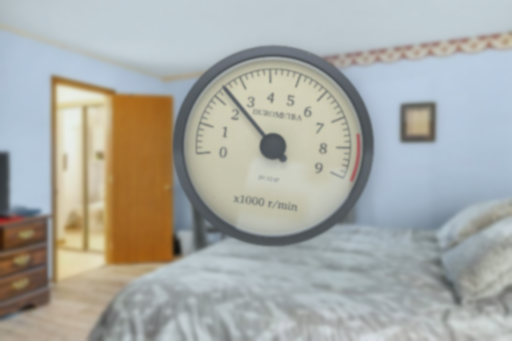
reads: **2400** rpm
